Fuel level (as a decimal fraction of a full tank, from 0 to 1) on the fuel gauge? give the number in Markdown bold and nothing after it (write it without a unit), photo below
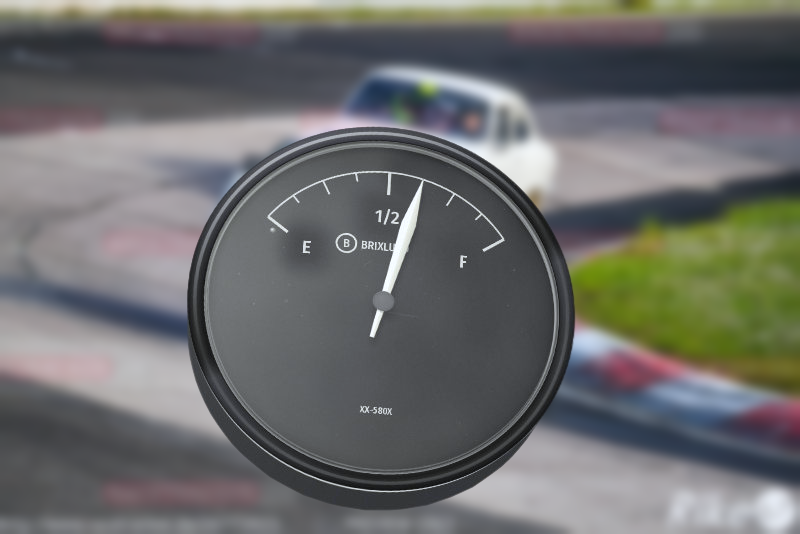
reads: **0.625**
